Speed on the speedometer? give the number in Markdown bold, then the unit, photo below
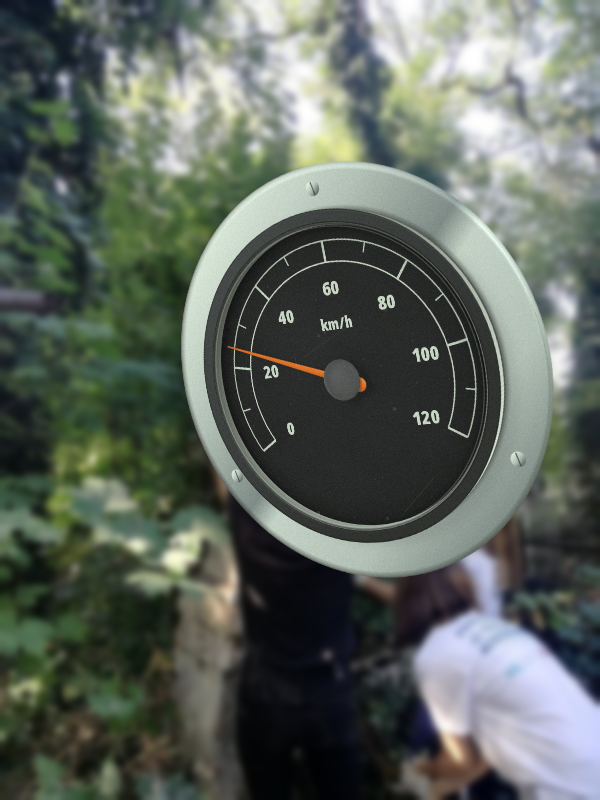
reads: **25** km/h
